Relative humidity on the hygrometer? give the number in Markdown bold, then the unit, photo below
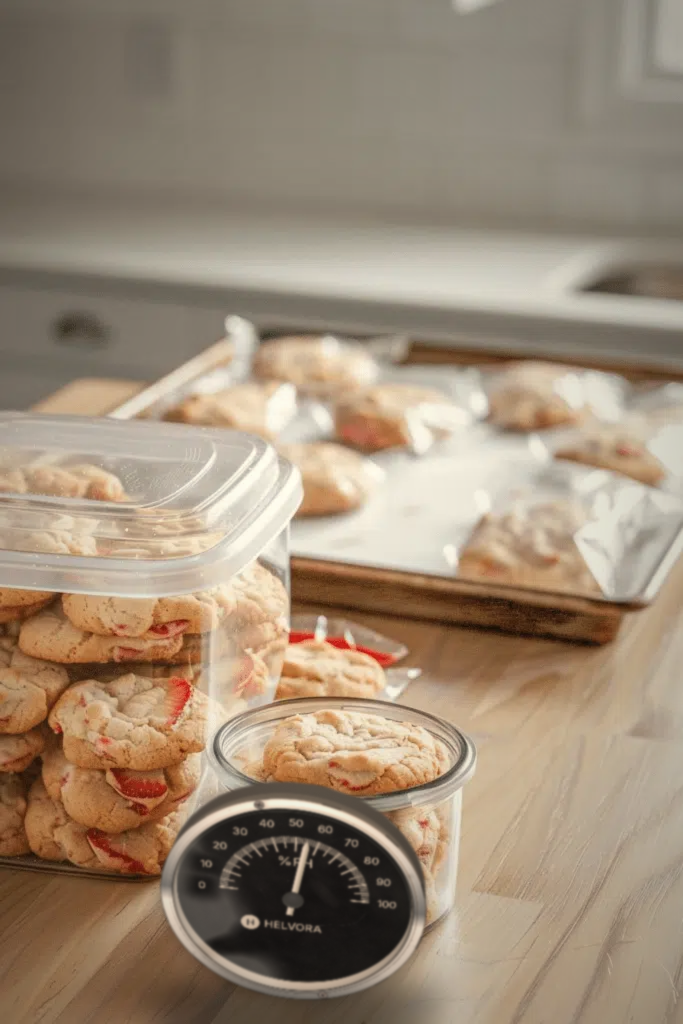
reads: **55** %
